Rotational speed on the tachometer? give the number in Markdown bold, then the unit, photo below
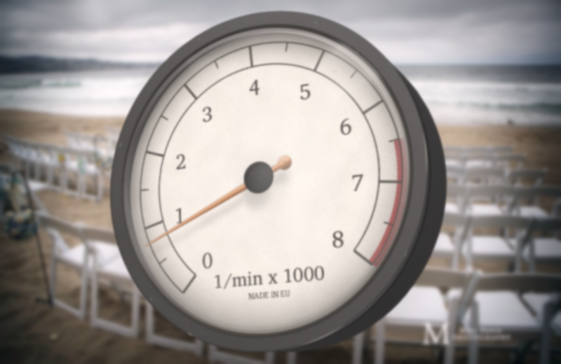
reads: **750** rpm
